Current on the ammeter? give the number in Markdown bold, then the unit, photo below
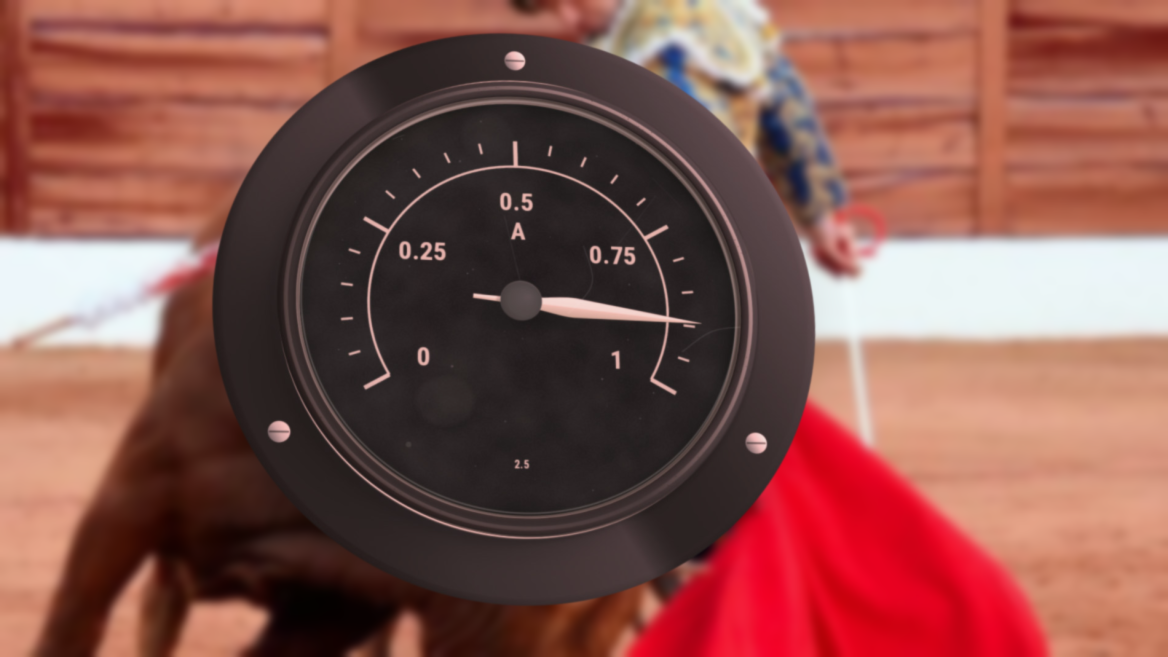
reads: **0.9** A
